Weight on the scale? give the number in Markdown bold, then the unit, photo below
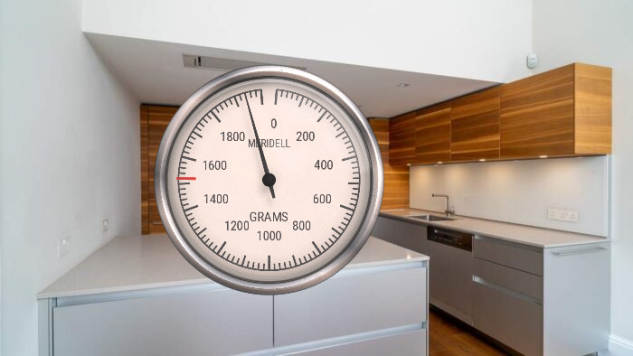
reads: **1940** g
